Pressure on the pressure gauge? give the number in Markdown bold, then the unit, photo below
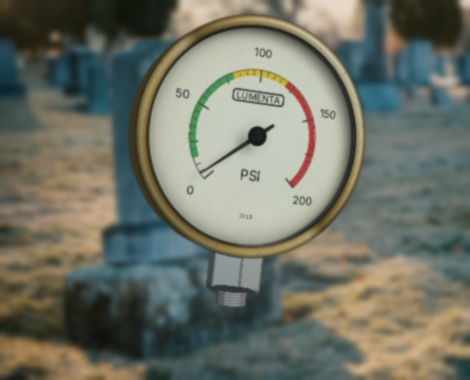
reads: **5** psi
